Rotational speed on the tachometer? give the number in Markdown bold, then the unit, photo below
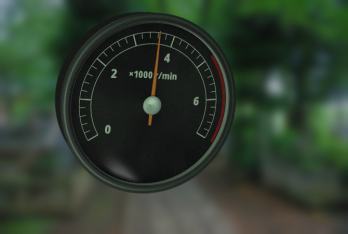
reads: **3600** rpm
